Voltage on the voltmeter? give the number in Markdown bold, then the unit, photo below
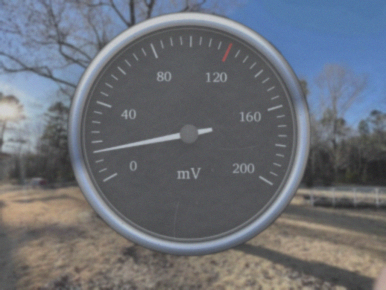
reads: **15** mV
